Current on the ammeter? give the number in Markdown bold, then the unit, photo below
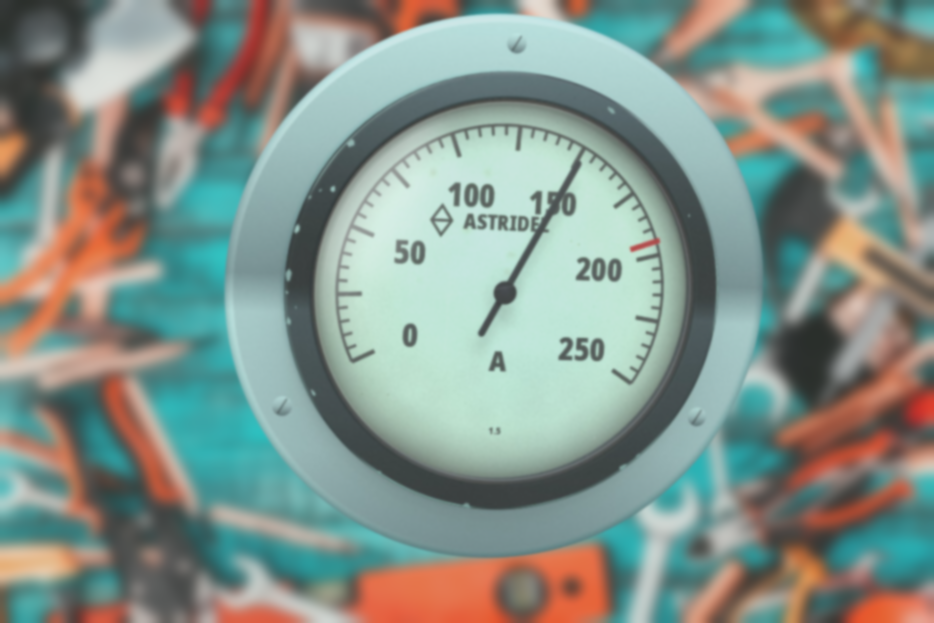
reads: **150** A
